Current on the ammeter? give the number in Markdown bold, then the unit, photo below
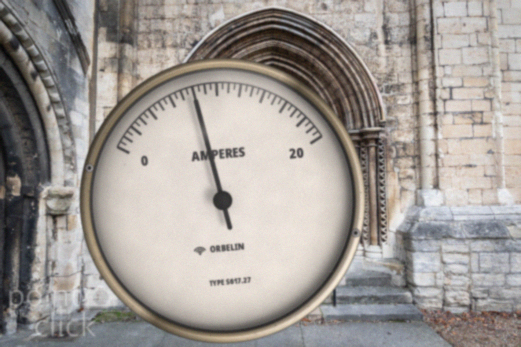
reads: **8** A
